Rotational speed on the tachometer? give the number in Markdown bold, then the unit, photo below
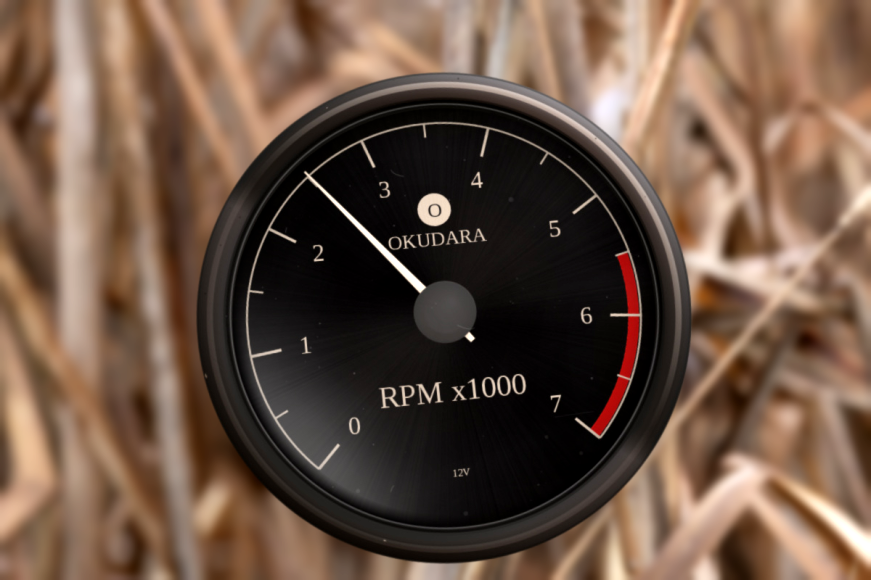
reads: **2500** rpm
